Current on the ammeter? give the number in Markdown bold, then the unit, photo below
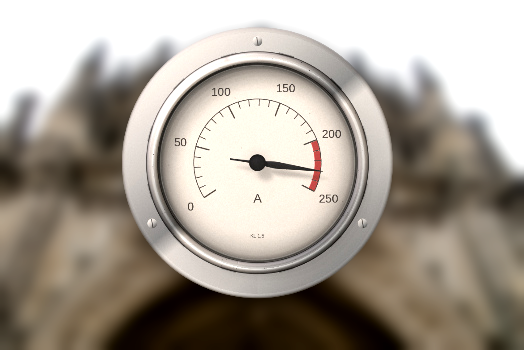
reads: **230** A
